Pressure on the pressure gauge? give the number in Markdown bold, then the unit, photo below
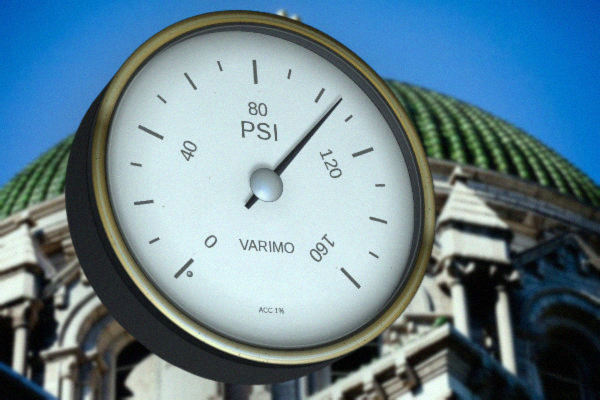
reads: **105** psi
